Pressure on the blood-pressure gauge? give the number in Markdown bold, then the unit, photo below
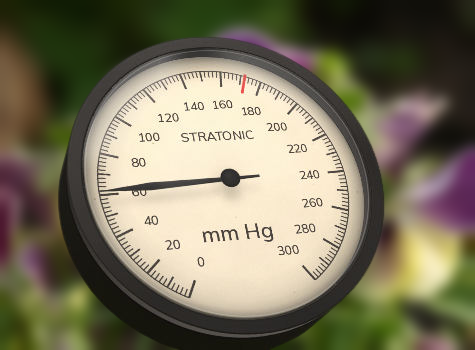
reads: **60** mmHg
